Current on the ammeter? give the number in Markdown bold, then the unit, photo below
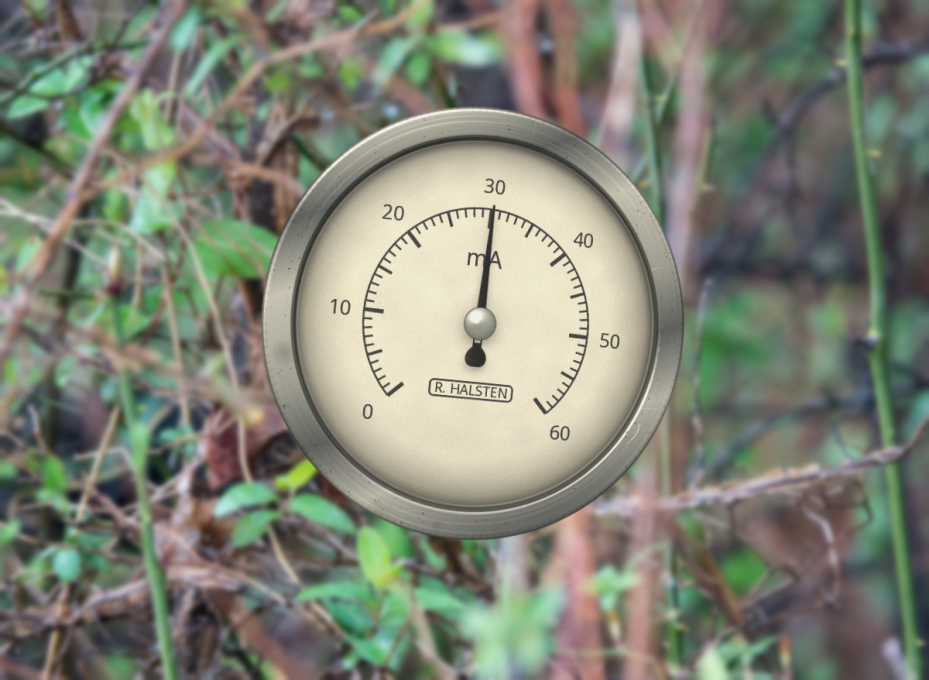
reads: **30** mA
